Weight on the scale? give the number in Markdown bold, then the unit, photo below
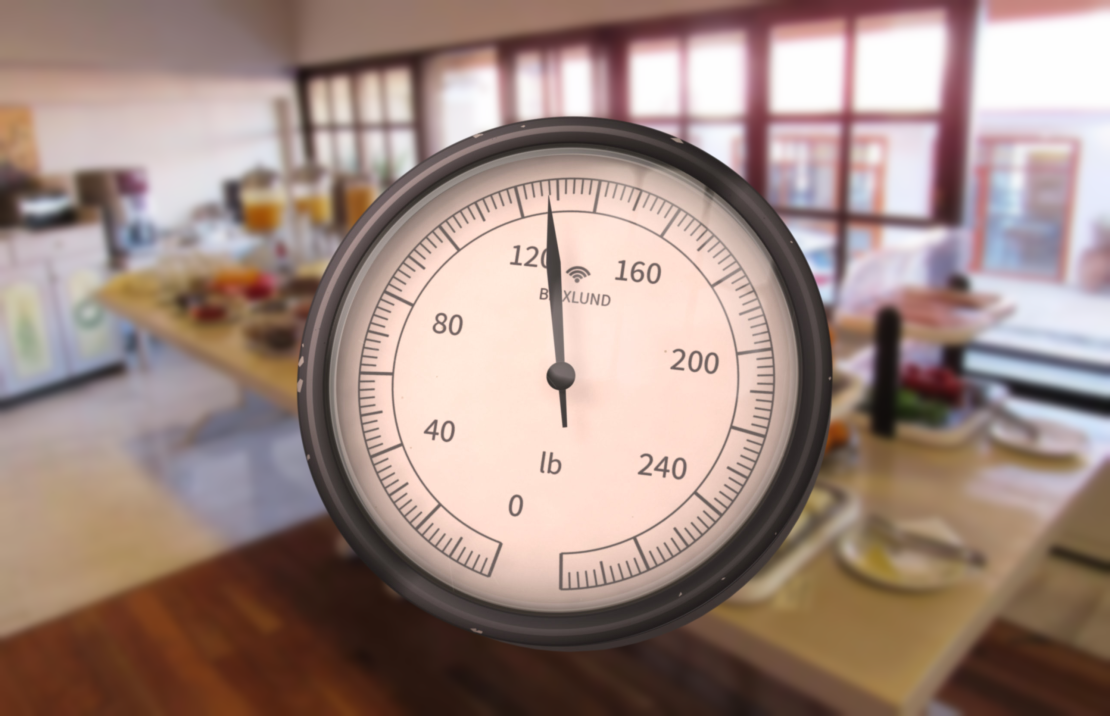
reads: **128** lb
